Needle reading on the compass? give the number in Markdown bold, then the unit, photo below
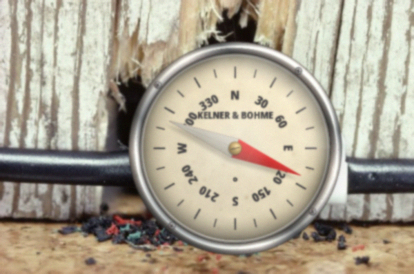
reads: **112.5** °
